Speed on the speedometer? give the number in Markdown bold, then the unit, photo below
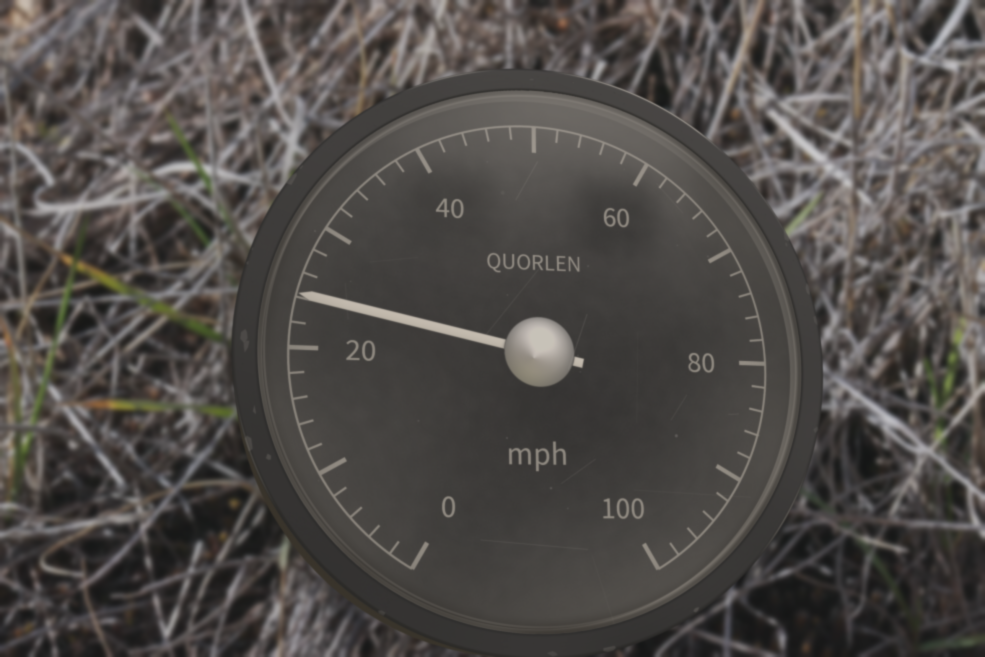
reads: **24** mph
